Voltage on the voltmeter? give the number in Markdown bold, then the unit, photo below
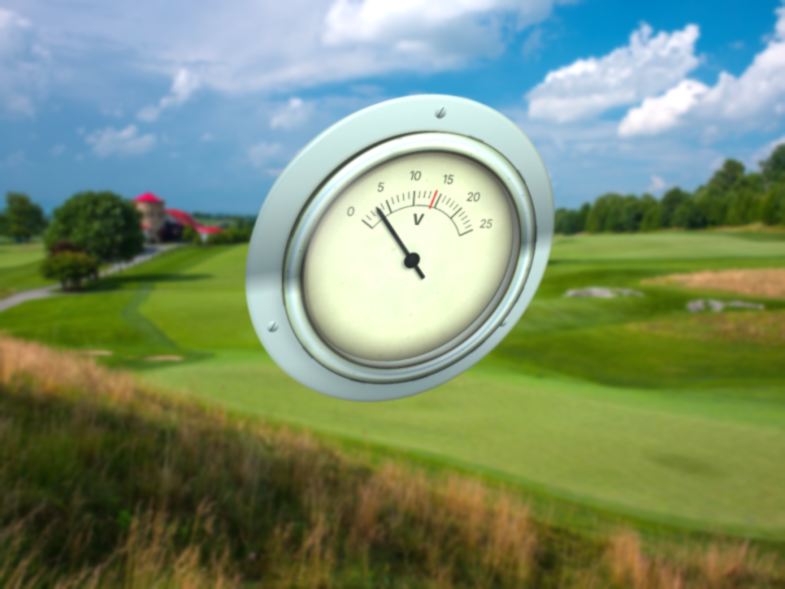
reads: **3** V
